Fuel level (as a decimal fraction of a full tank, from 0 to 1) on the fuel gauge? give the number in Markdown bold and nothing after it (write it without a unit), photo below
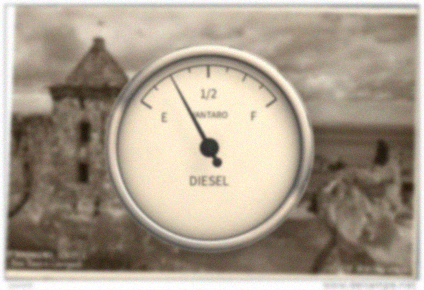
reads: **0.25**
